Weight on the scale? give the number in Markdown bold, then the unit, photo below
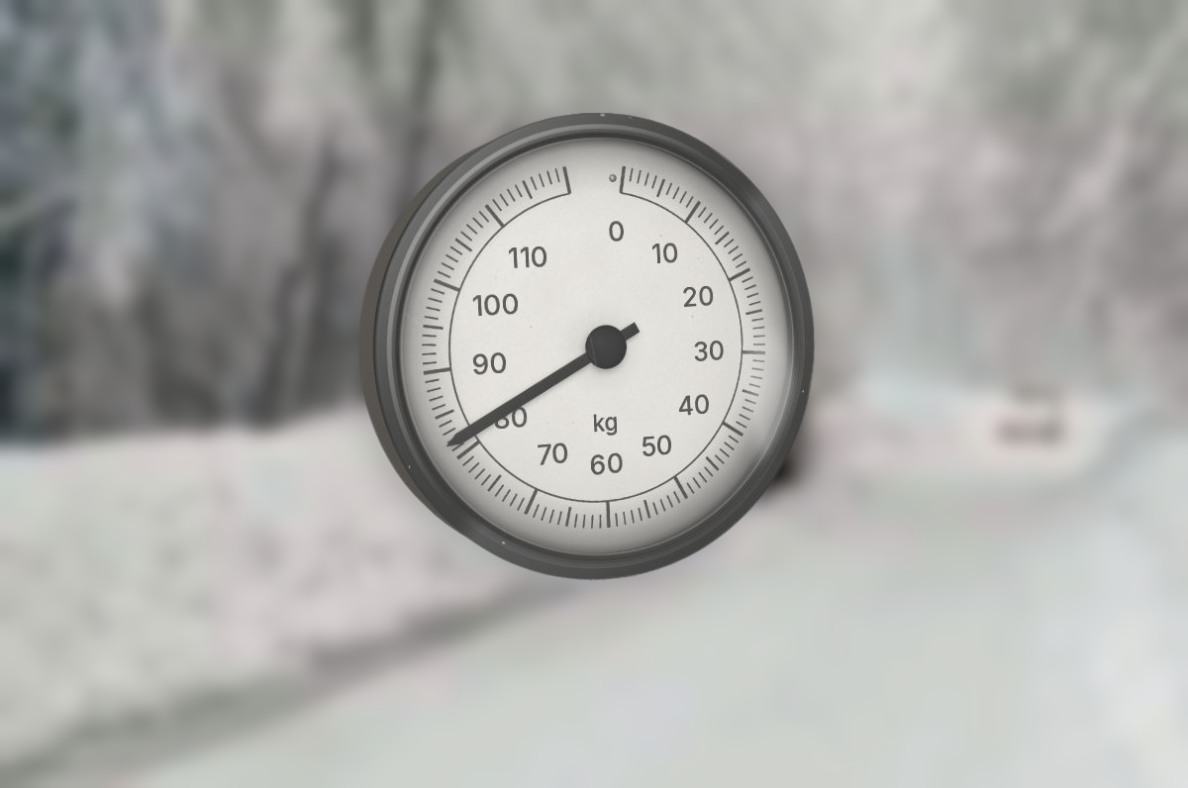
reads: **82** kg
